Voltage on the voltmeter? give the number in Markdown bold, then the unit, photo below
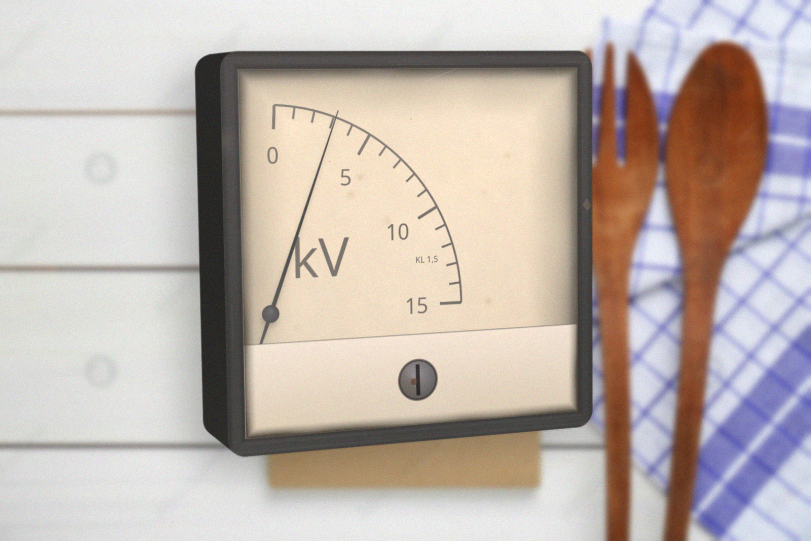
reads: **3** kV
